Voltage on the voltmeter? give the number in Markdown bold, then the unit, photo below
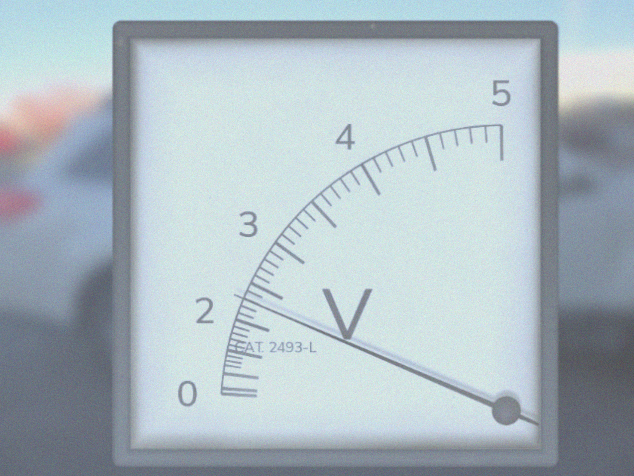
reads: **2.3** V
